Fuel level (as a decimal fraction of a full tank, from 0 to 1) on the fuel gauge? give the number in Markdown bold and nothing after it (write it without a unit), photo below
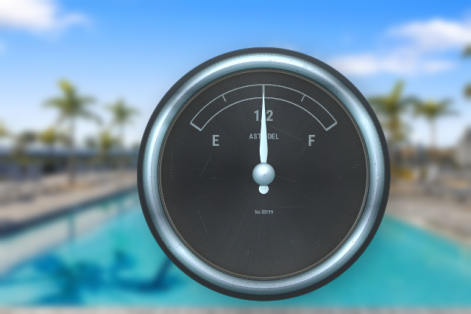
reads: **0.5**
